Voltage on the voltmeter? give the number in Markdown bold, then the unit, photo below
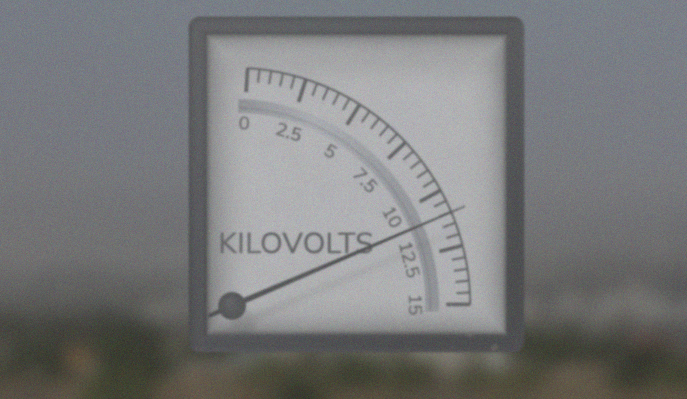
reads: **11** kV
